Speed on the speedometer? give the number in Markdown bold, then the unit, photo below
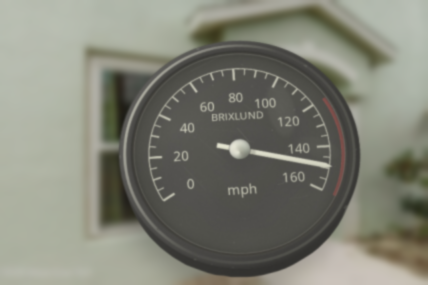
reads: **150** mph
